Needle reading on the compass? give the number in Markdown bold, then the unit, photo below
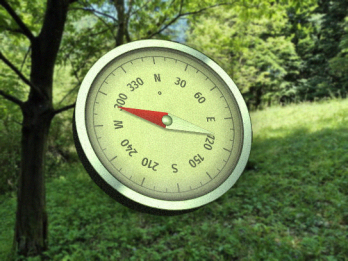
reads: **290** °
